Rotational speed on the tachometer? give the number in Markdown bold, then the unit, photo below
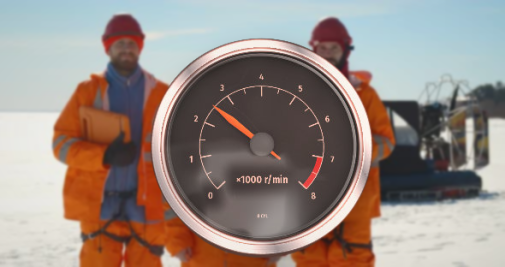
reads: **2500** rpm
